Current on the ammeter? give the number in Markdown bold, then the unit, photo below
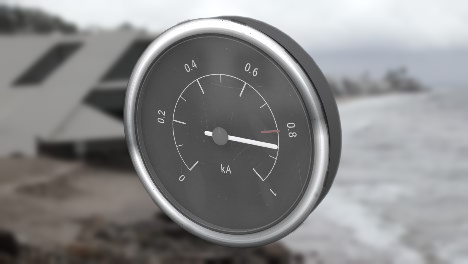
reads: **0.85** kA
